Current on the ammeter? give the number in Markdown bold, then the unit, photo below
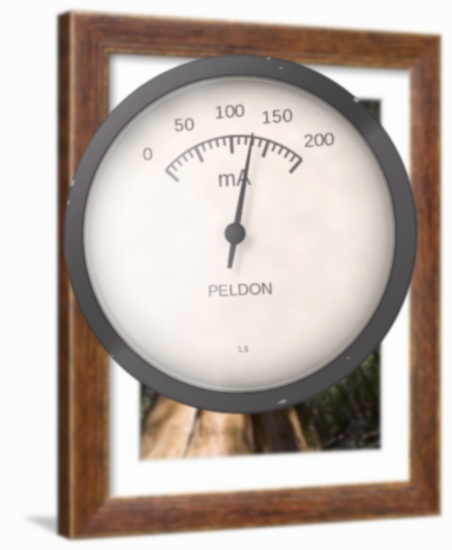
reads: **130** mA
